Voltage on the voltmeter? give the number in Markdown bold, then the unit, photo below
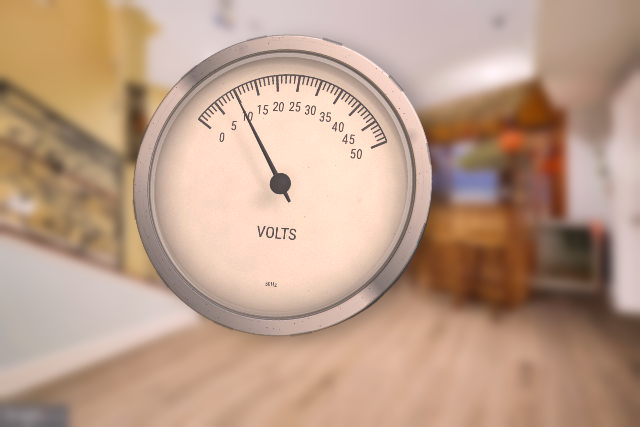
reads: **10** V
